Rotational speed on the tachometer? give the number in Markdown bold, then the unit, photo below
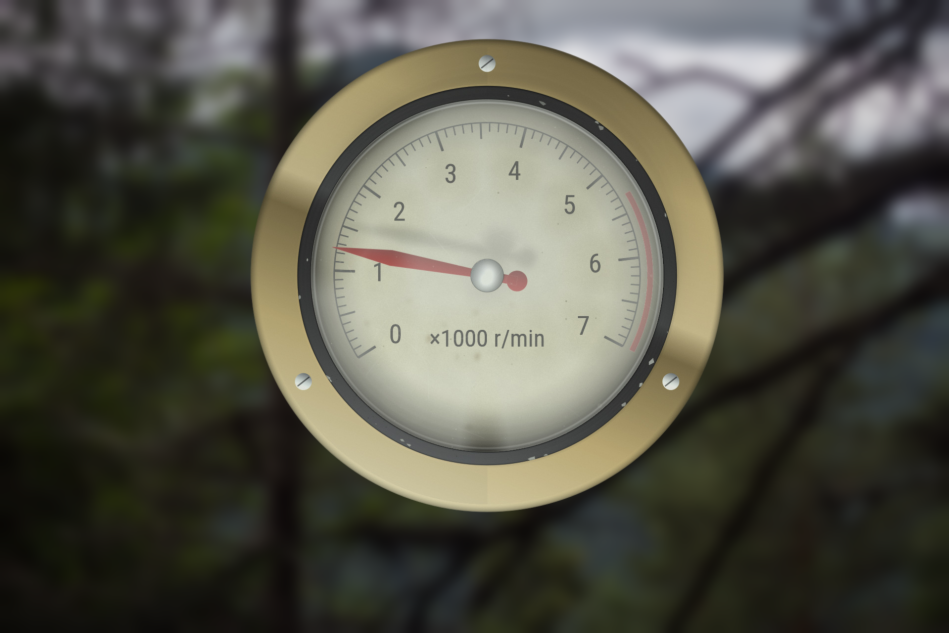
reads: **1250** rpm
